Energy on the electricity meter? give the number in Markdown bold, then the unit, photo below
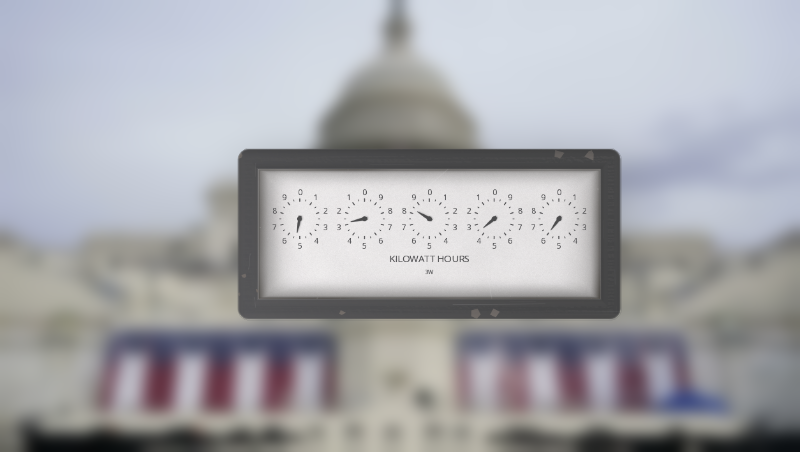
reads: **52836** kWh
